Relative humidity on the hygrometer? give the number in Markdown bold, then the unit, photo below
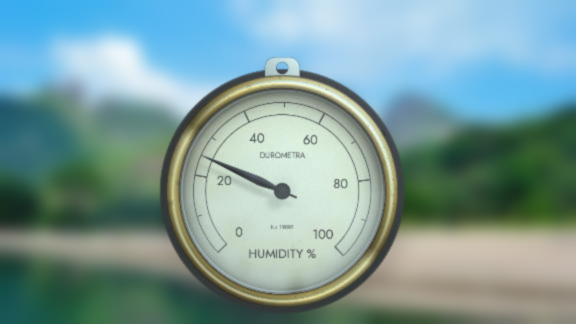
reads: **25** %
